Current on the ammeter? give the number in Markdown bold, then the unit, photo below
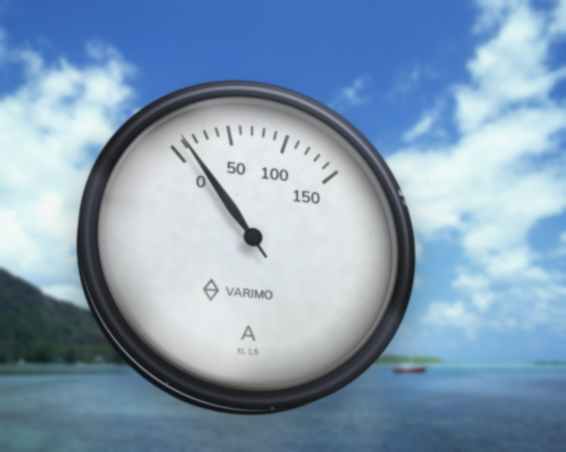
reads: **10** A
